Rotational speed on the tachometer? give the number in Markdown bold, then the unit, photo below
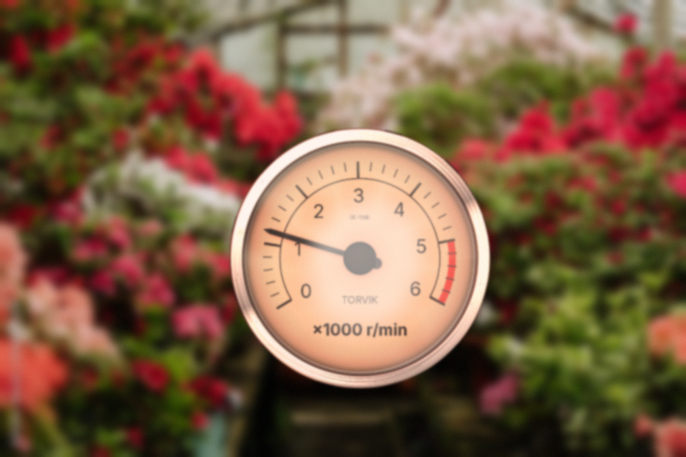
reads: **1200** rpm
